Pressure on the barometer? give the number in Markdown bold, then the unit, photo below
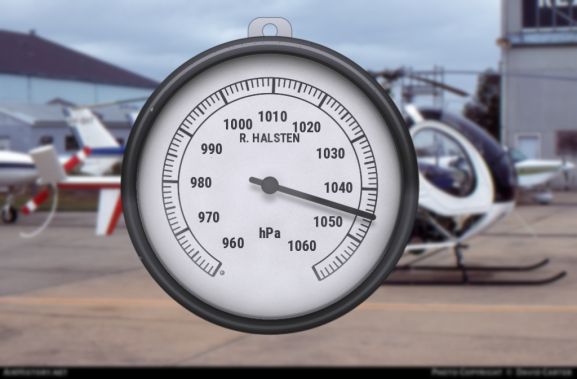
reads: **1045** hPa
